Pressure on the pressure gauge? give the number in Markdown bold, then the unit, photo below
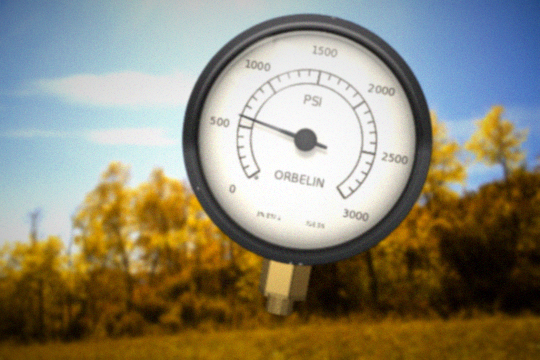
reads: **600** psi
